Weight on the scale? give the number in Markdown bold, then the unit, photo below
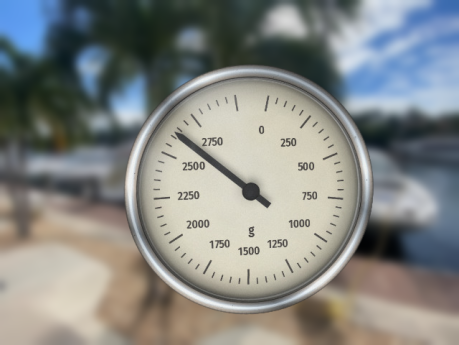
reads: **2625** g
